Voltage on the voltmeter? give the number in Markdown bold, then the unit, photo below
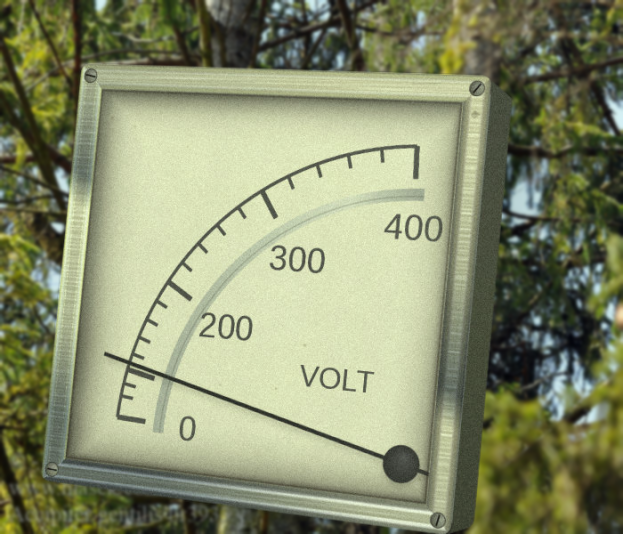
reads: **110** V
